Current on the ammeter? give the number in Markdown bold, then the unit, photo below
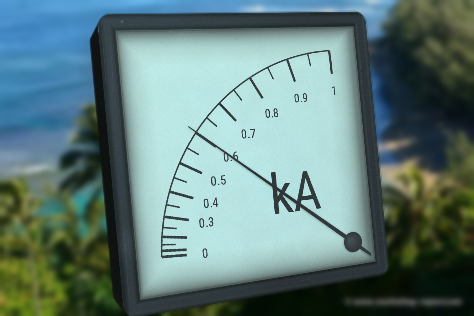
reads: **0.6** kA
